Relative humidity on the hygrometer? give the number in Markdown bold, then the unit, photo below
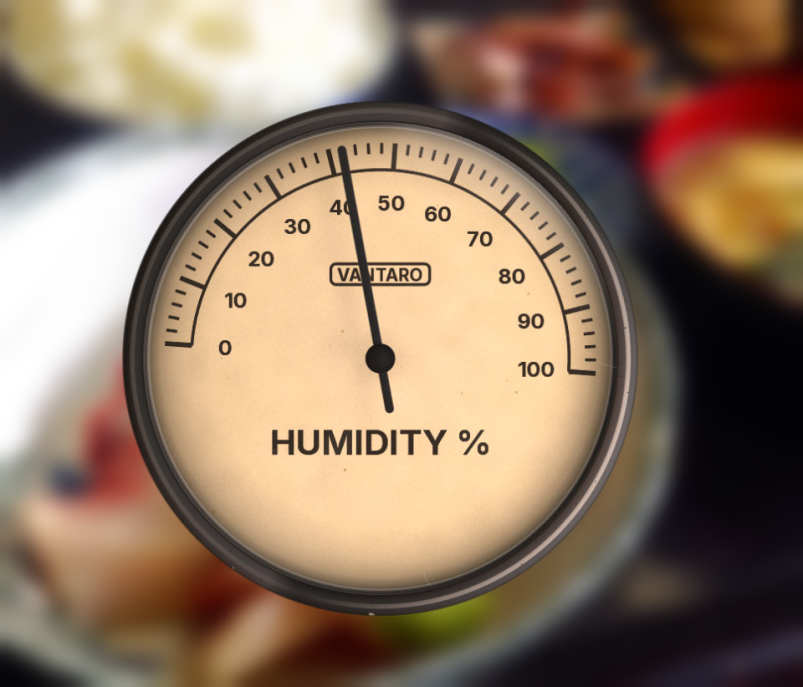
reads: **42** %
